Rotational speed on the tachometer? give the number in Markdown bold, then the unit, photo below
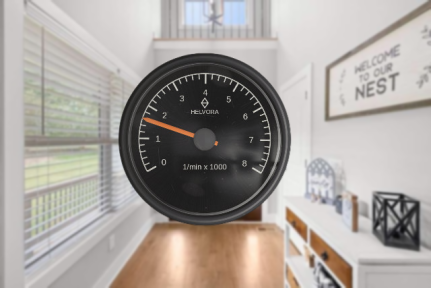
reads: **1600** rpm
